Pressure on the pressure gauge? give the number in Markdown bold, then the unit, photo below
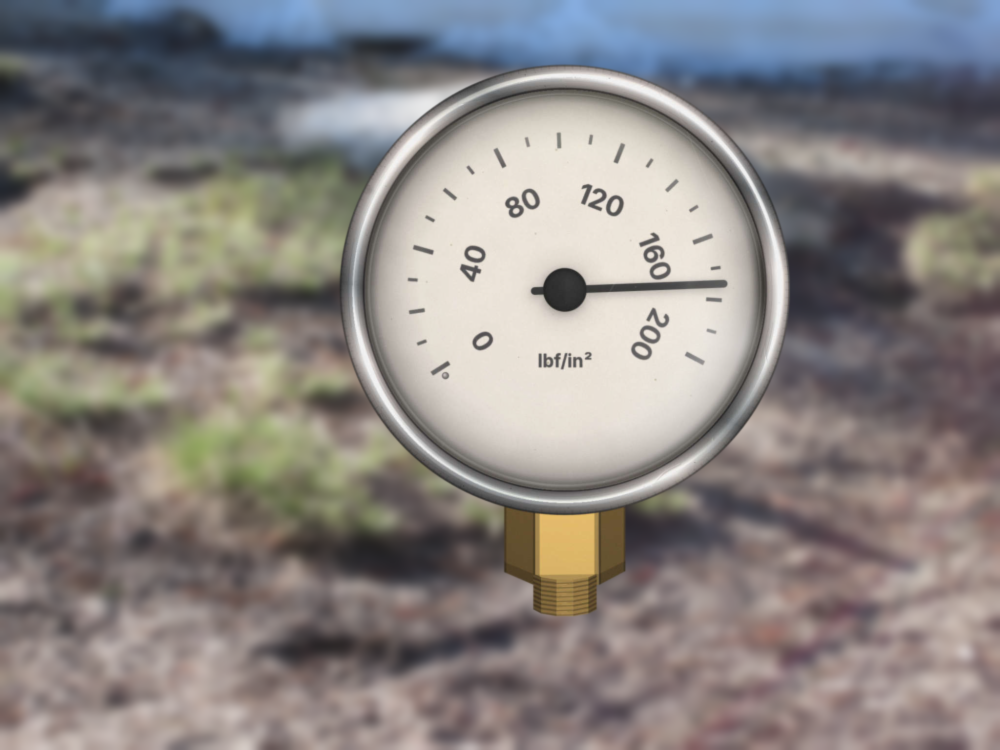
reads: **175** psi
